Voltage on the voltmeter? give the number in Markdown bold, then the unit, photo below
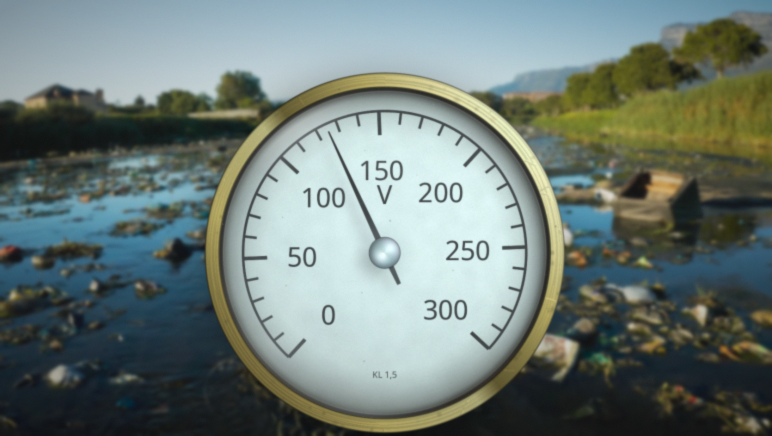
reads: **125** V
